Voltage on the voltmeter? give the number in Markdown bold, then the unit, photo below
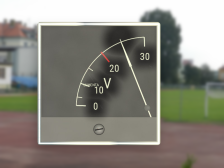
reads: **25** V
